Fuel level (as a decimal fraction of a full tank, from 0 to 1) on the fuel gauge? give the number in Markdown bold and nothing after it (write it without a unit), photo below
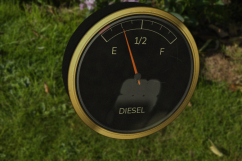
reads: **0.25**
